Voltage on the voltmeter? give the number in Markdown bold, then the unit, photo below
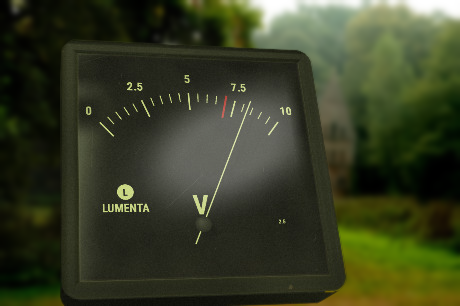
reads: **8.25** V
